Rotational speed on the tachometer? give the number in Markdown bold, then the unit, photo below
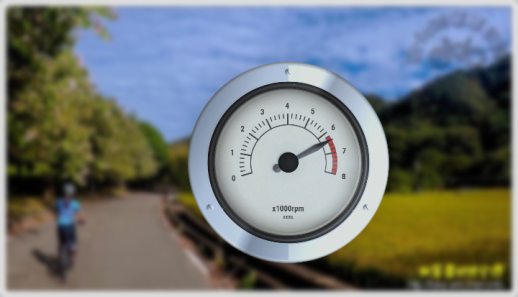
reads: **6400** rpm
